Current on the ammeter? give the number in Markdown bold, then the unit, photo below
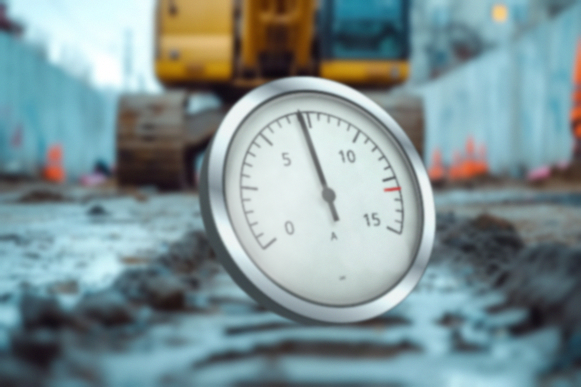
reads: **7** A
